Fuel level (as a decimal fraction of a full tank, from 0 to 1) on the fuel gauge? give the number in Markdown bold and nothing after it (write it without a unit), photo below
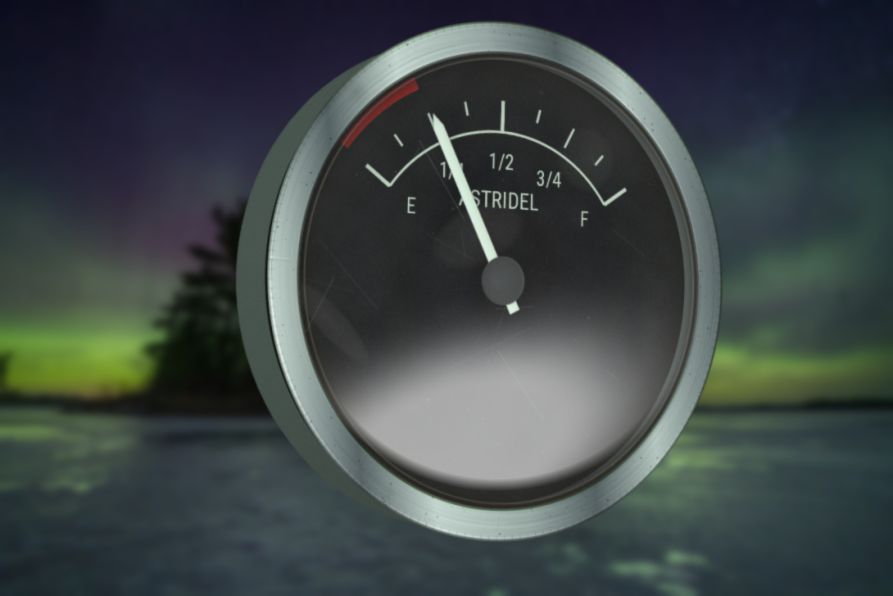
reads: **0.25**
